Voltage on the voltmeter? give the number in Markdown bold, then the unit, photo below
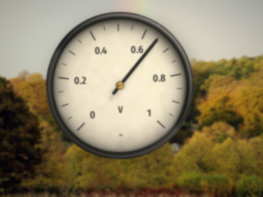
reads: **0.65** V
